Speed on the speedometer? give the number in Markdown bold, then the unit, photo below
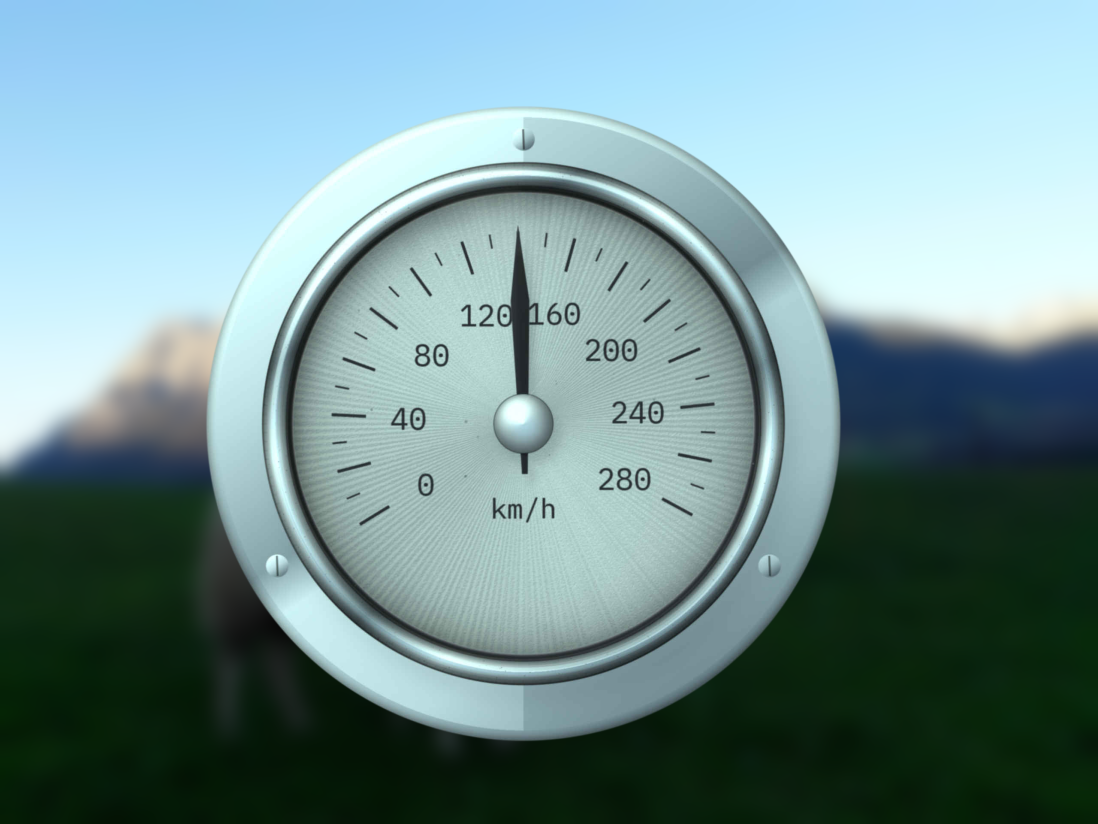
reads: **140** km/h
